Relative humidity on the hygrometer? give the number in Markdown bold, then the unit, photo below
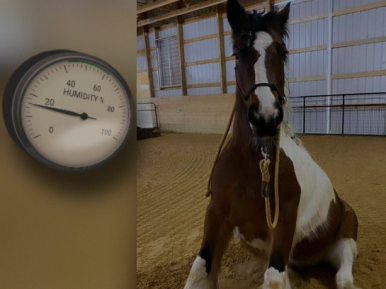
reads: **16** %
